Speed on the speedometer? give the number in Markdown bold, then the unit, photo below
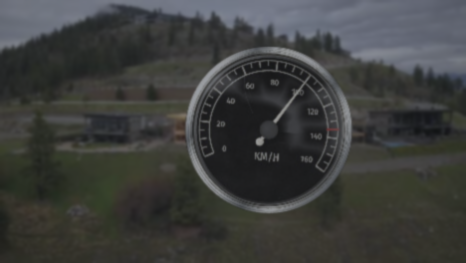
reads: **100** km/h
